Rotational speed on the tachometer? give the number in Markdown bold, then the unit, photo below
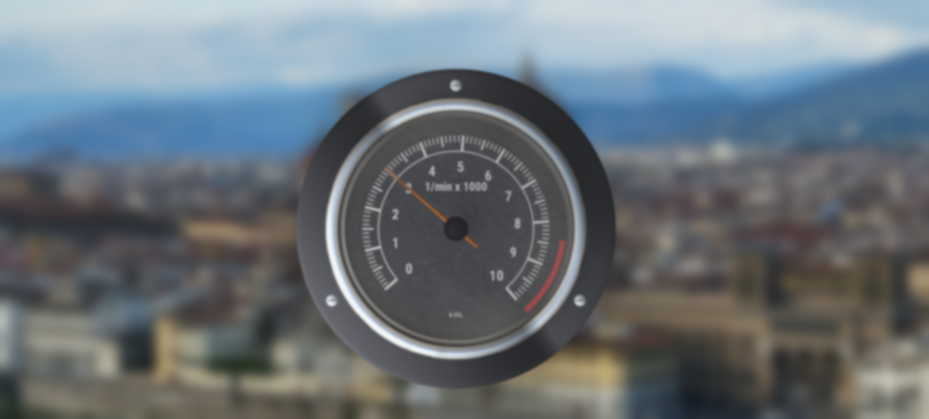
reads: **3000** rpm
